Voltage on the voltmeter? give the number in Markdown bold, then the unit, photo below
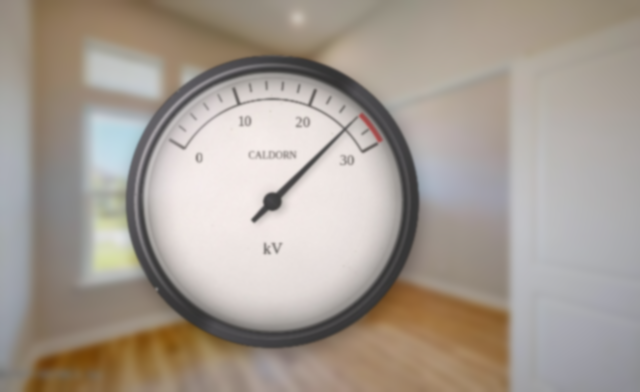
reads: **26** kV
